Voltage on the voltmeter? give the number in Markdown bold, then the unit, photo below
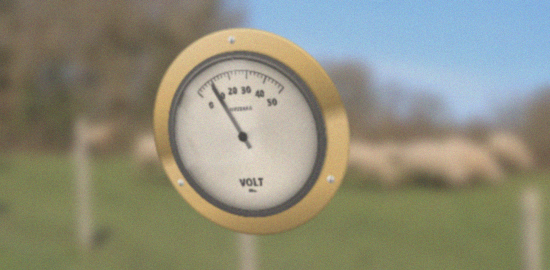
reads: **10** V
